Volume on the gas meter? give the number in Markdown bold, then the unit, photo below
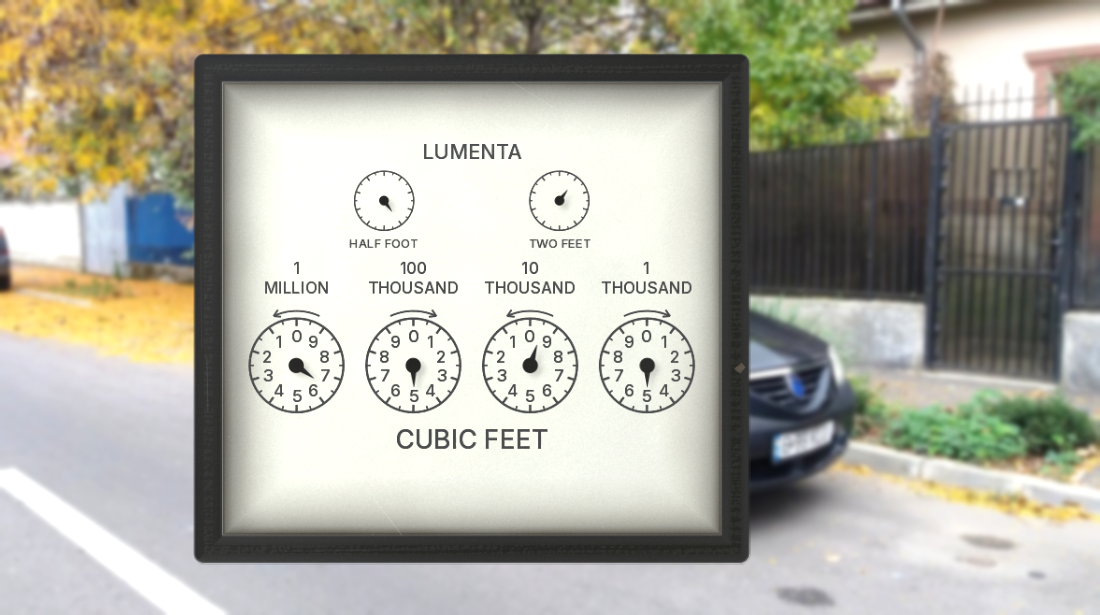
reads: **649500** ft³
